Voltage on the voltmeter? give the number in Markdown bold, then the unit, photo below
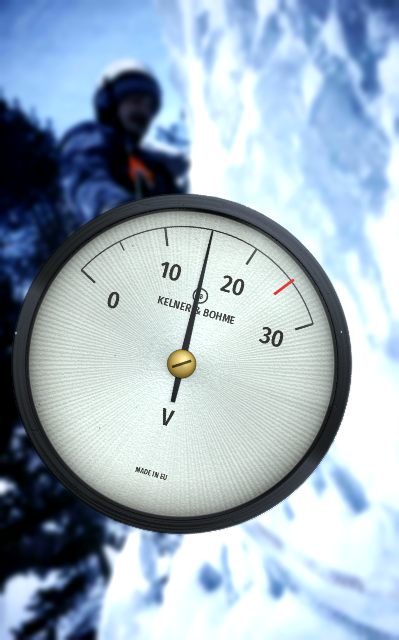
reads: **15** V
